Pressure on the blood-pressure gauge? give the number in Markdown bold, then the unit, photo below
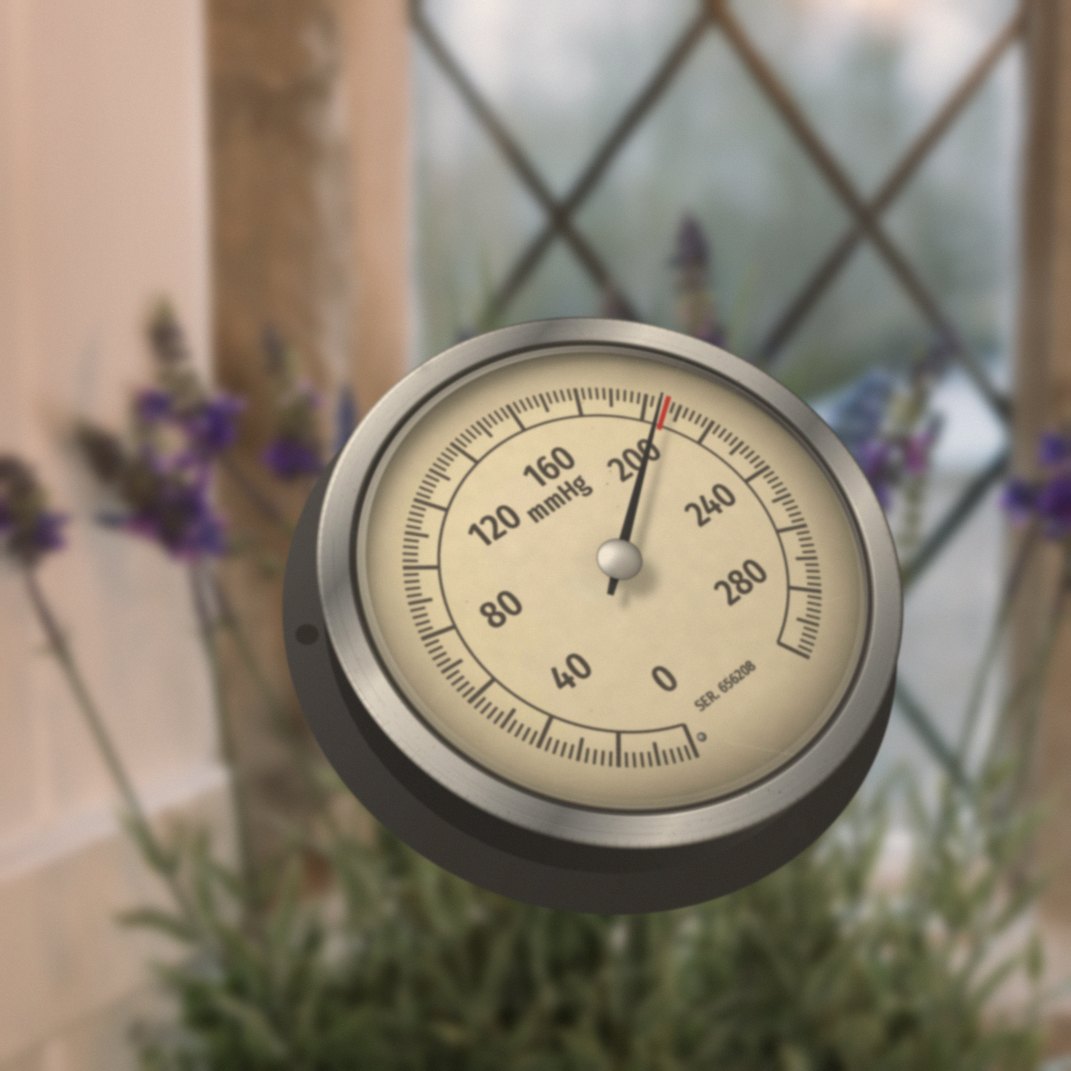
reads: **204** mmHg
